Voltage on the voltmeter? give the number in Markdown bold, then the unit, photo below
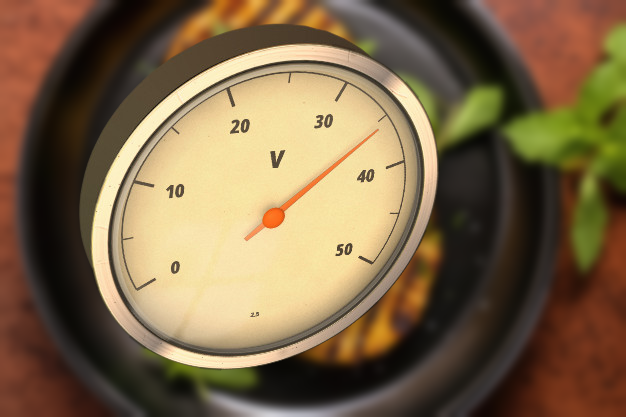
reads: **35** V
